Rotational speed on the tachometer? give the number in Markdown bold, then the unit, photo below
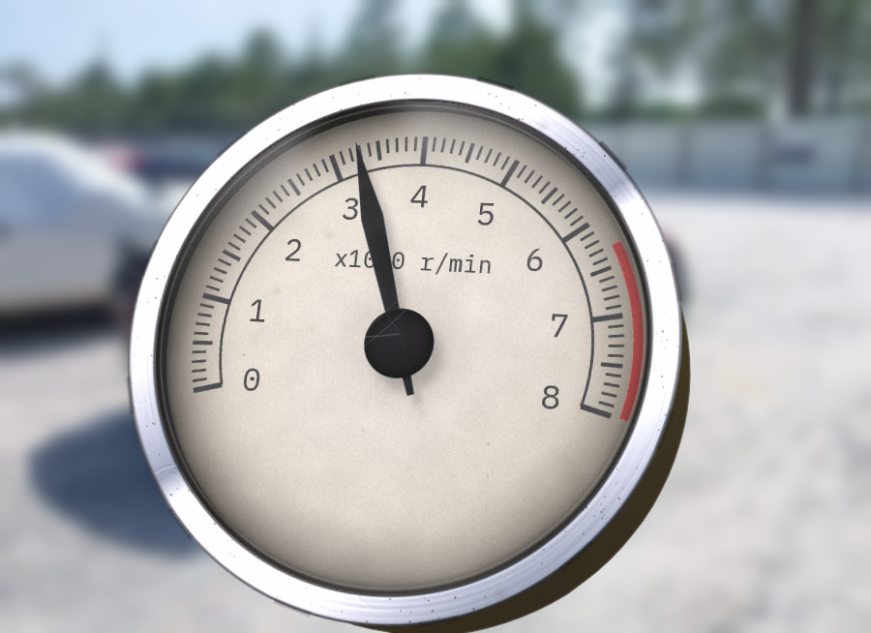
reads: **3300** rpm
